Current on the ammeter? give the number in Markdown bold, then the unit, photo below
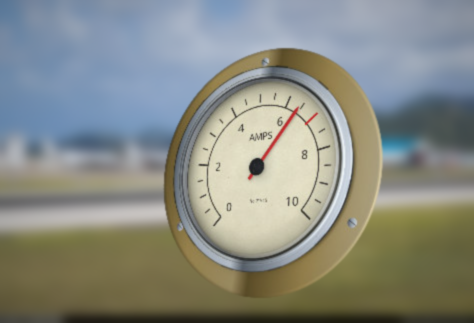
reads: **6.5** A
